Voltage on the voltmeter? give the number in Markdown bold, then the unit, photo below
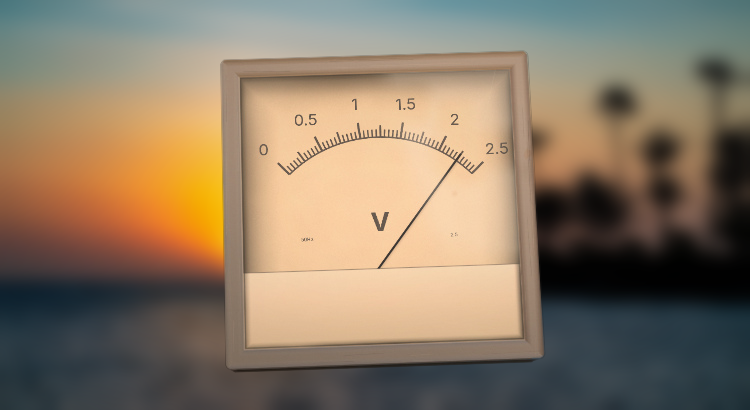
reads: **2.25** V
